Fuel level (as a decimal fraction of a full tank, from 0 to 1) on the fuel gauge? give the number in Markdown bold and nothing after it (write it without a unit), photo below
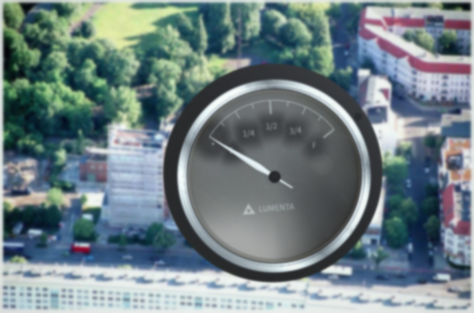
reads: **0**
